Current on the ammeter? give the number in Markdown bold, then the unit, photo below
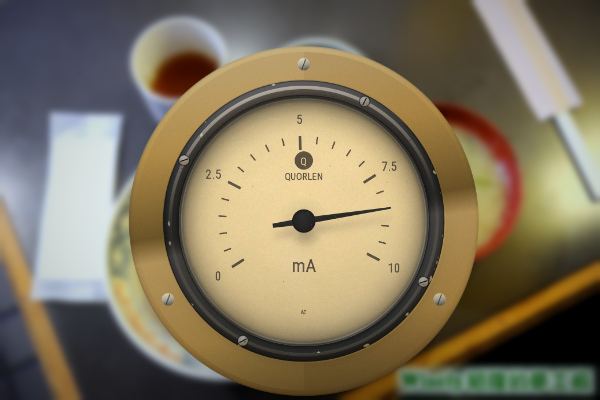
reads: **8.5** mA
